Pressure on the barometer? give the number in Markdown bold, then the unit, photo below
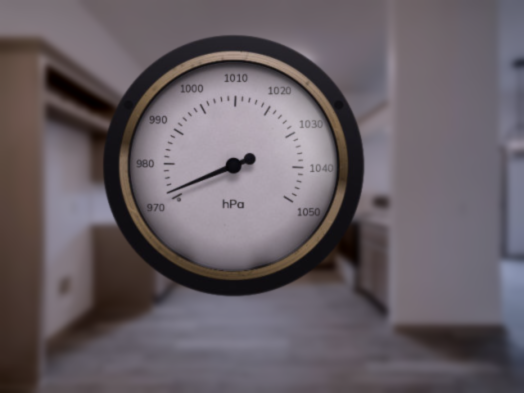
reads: **972** hPa
